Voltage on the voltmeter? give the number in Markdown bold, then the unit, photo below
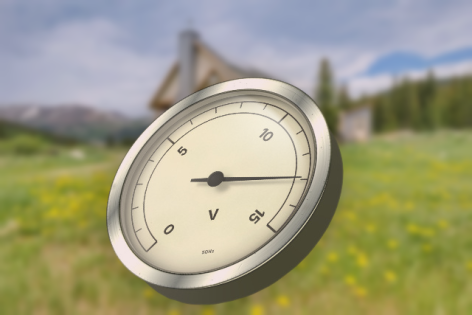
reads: **13** V
